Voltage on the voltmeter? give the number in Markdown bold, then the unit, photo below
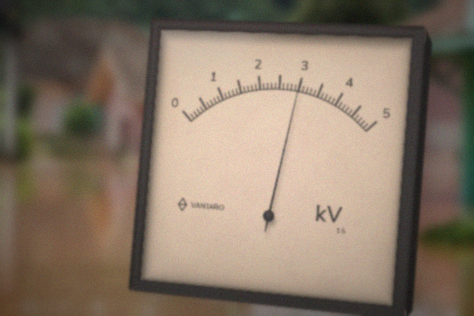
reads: **3** kV
